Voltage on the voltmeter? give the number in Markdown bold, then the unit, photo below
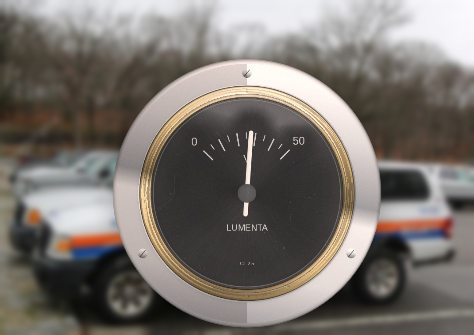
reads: **27.5** V
